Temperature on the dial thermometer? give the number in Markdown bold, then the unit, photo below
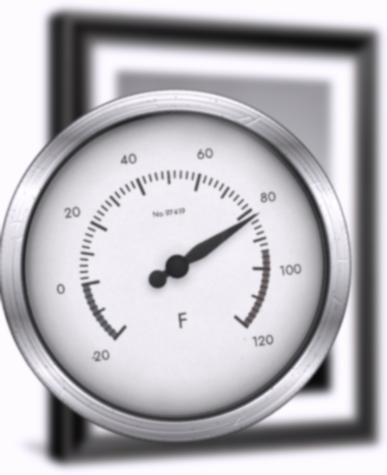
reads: **82** °F
